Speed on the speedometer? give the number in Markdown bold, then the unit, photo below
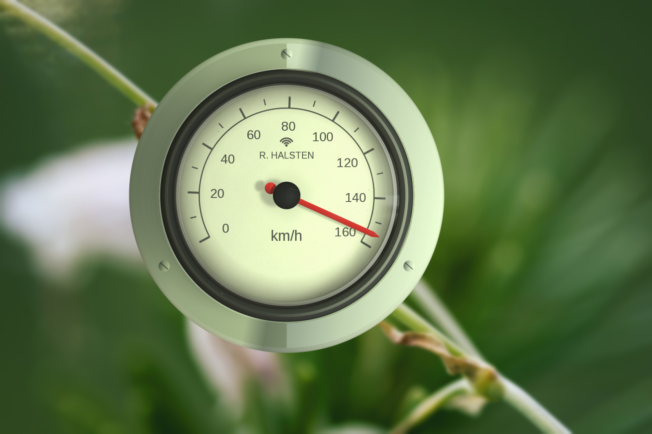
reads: **155** km/h
